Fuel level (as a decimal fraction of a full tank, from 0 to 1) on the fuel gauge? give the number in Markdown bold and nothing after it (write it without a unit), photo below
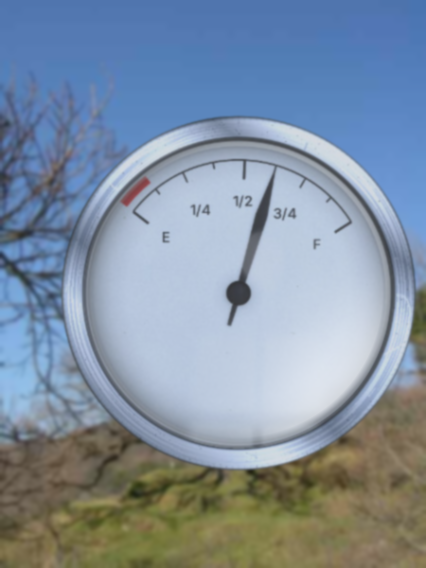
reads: **0.625**
